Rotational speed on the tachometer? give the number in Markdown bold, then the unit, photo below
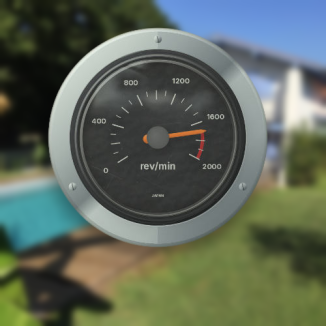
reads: **1700** rpm
